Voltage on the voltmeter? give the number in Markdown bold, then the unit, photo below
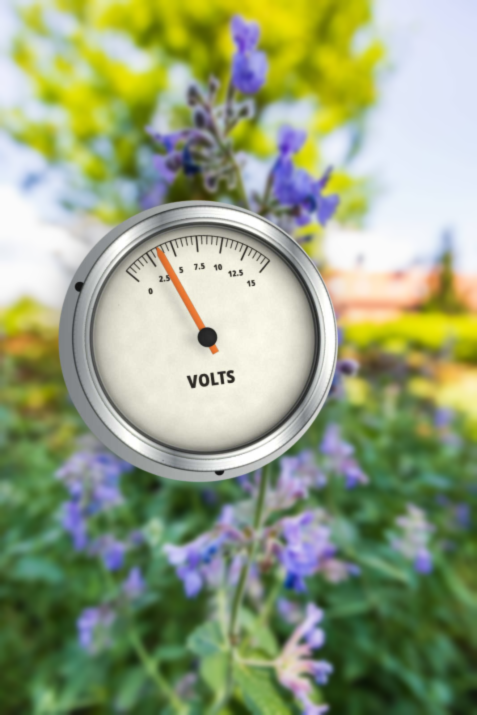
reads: **3.5** V
